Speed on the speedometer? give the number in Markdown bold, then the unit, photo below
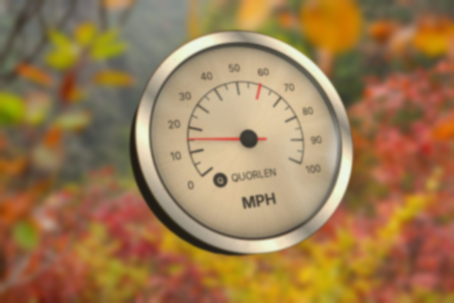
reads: **15** mph
